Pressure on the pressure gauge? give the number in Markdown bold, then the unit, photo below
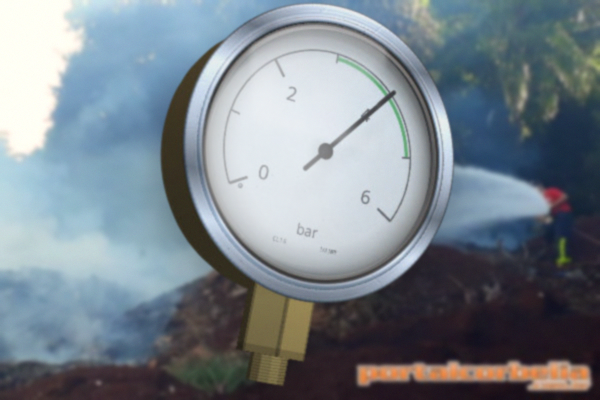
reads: **4** bar
